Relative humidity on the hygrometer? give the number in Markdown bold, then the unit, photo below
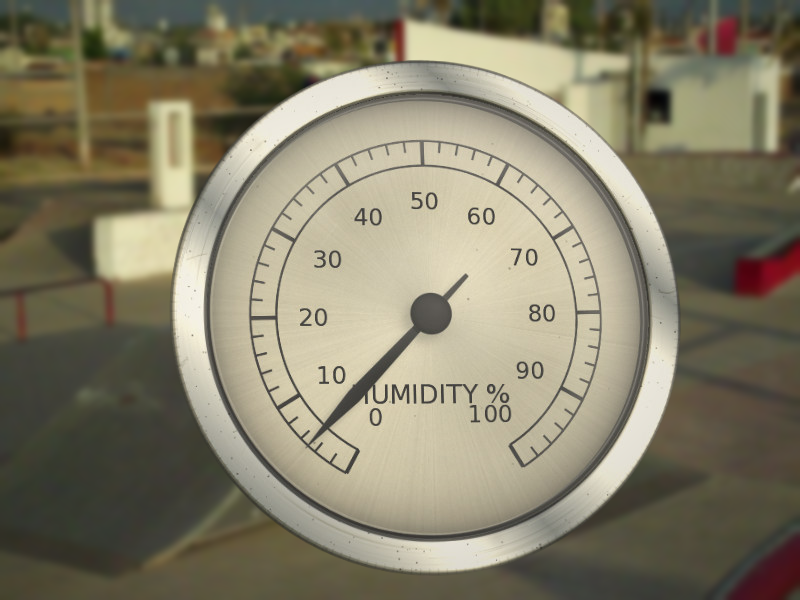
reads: **5** %
